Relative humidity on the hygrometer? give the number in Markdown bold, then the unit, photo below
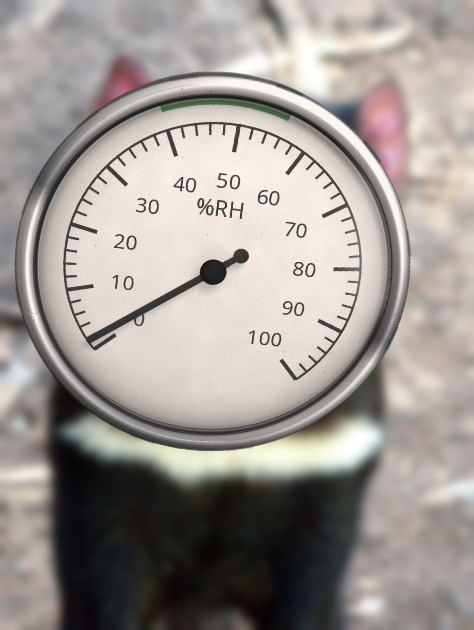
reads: **2** %
